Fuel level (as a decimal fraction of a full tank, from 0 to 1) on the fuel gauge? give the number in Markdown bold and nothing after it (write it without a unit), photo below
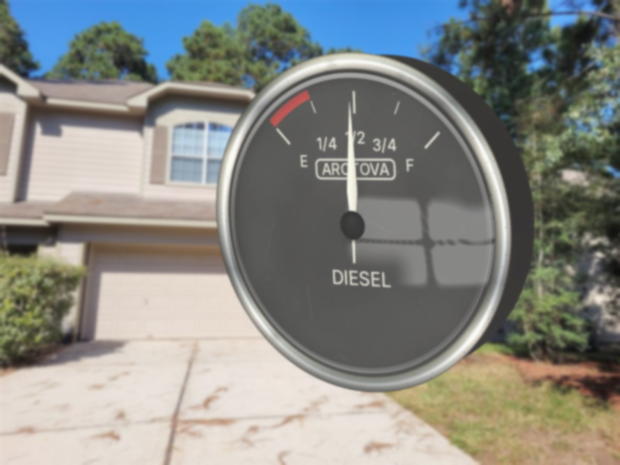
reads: **0.5**
